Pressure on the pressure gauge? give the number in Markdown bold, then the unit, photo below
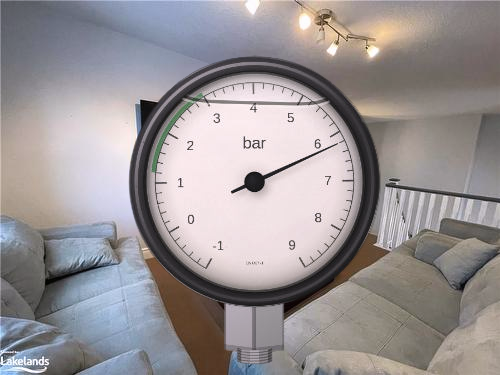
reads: **6.2** bar
